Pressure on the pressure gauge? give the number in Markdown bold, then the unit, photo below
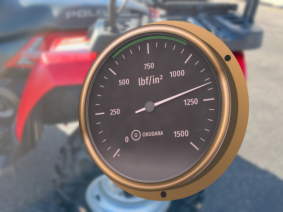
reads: **1175** psi
